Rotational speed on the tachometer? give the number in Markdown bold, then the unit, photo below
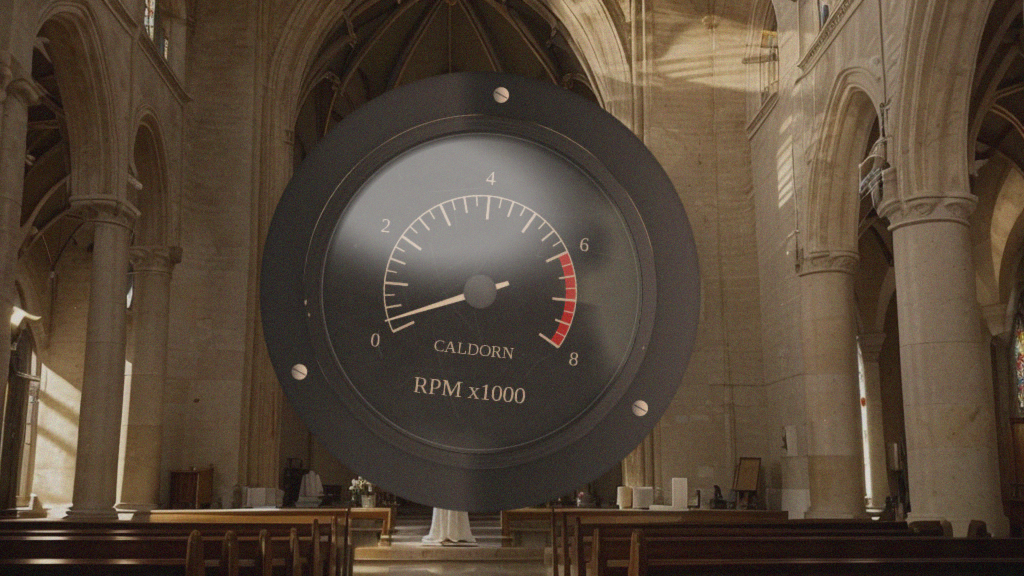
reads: **250** rpm
